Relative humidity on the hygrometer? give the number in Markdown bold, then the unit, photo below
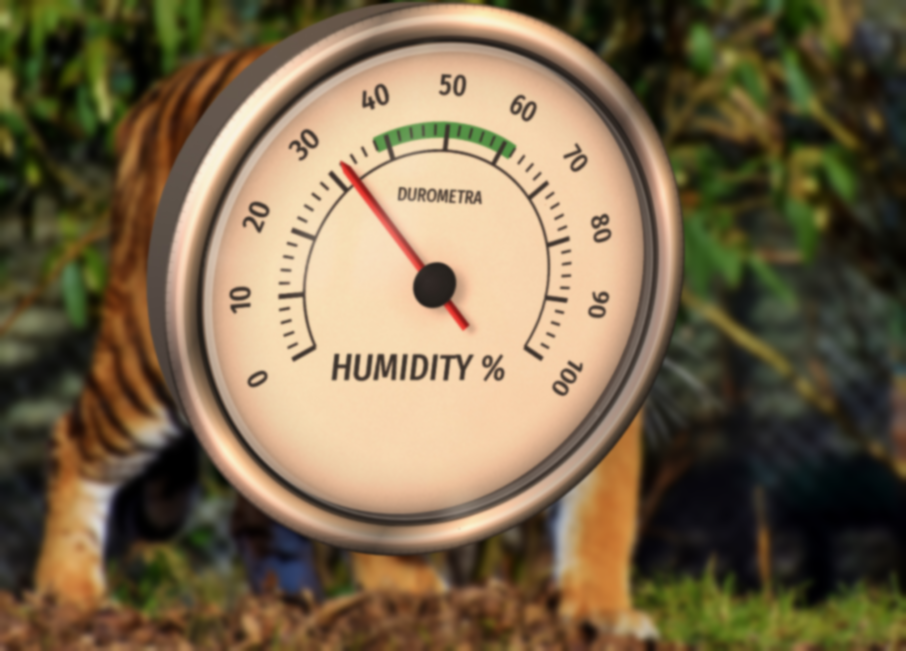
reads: **32** %
